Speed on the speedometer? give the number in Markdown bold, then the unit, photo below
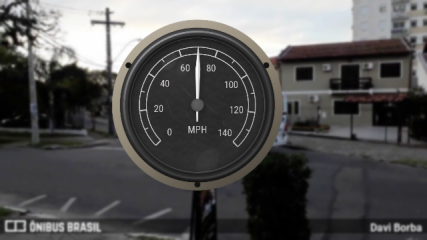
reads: **70** mph
